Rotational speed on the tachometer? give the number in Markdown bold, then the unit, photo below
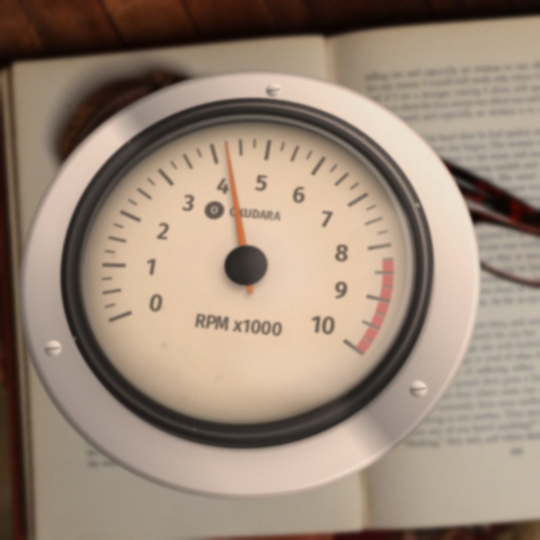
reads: **4250** rpm
